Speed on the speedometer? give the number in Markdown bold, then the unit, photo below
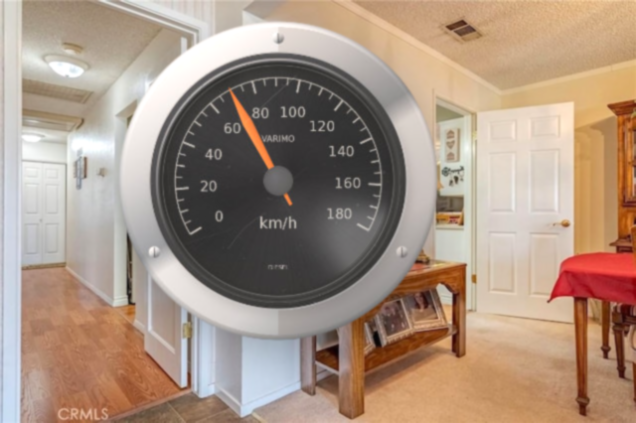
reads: **70** km/h
